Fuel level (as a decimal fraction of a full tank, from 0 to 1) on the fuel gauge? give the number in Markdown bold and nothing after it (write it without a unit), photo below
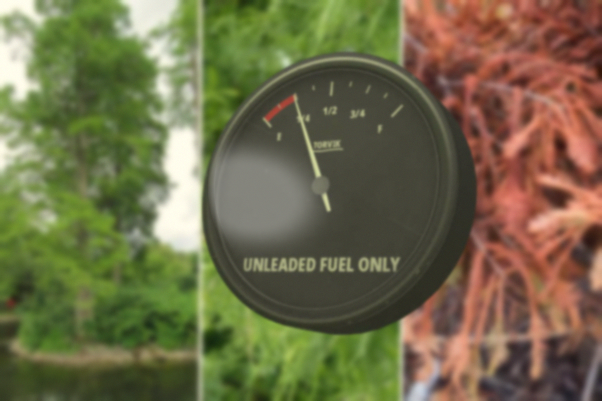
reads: **0.25**
